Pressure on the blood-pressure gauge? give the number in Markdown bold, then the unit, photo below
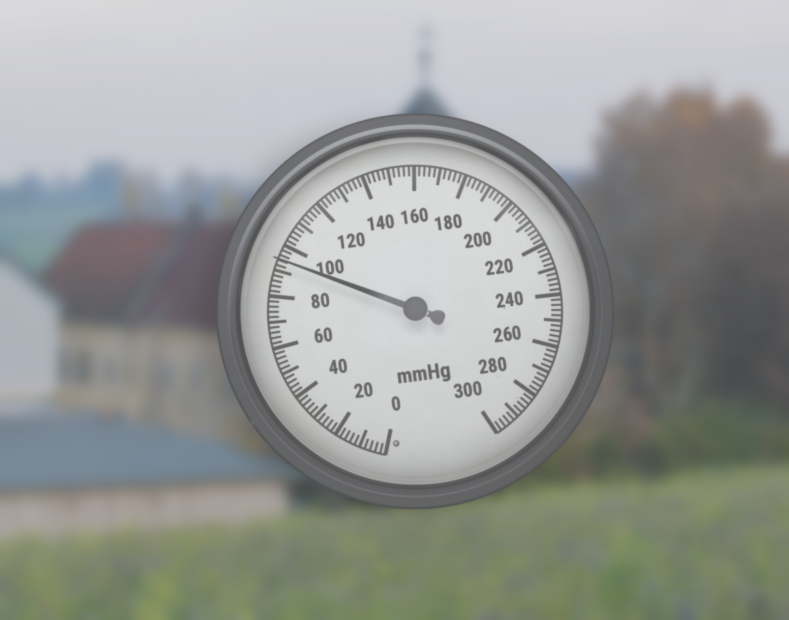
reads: **94** mmHg
